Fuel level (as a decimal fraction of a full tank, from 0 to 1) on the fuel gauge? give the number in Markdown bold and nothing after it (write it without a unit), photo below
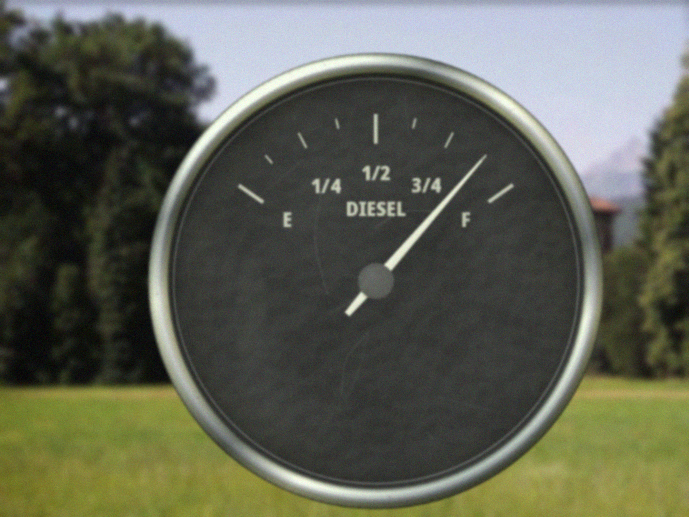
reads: **0.875**
